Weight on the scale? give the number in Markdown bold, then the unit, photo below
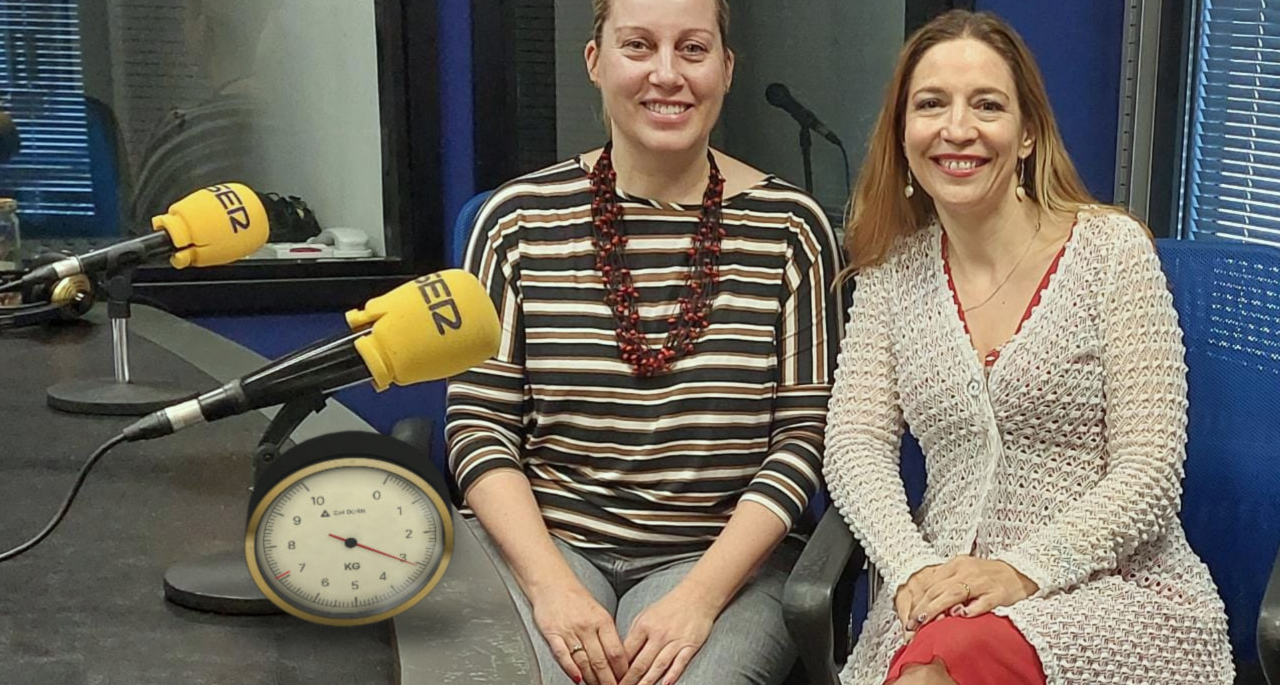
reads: **3** kg
